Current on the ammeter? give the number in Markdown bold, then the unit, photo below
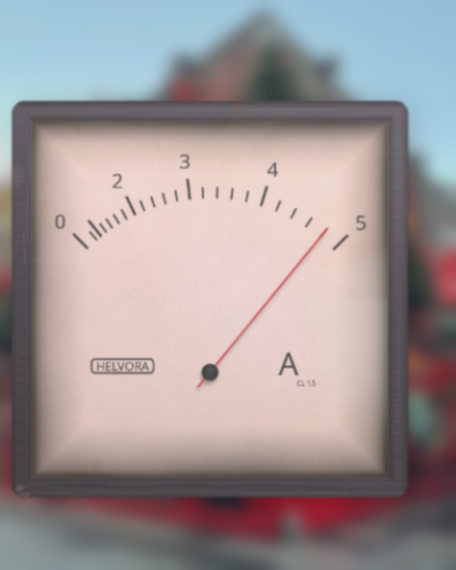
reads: **4.8** A
